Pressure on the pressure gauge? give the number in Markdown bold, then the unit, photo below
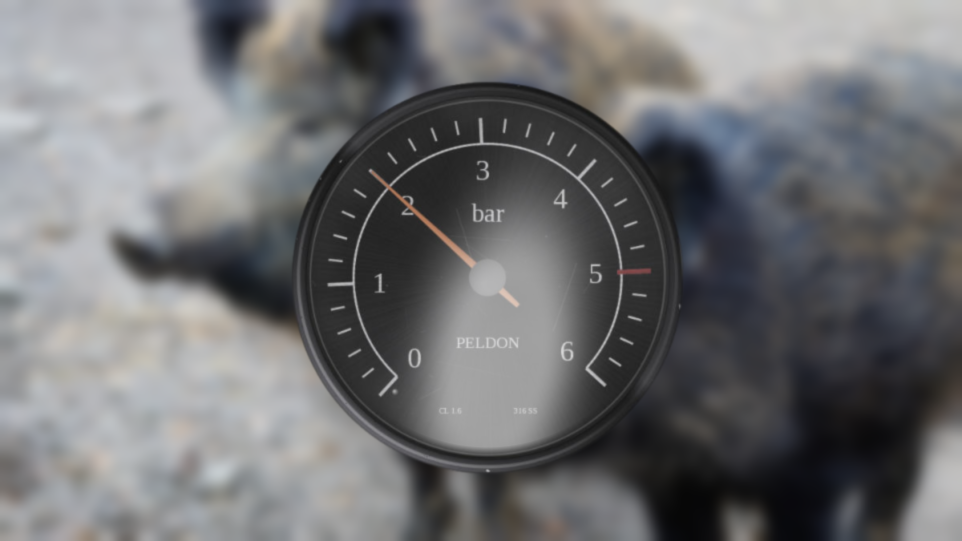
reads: **2** bar
